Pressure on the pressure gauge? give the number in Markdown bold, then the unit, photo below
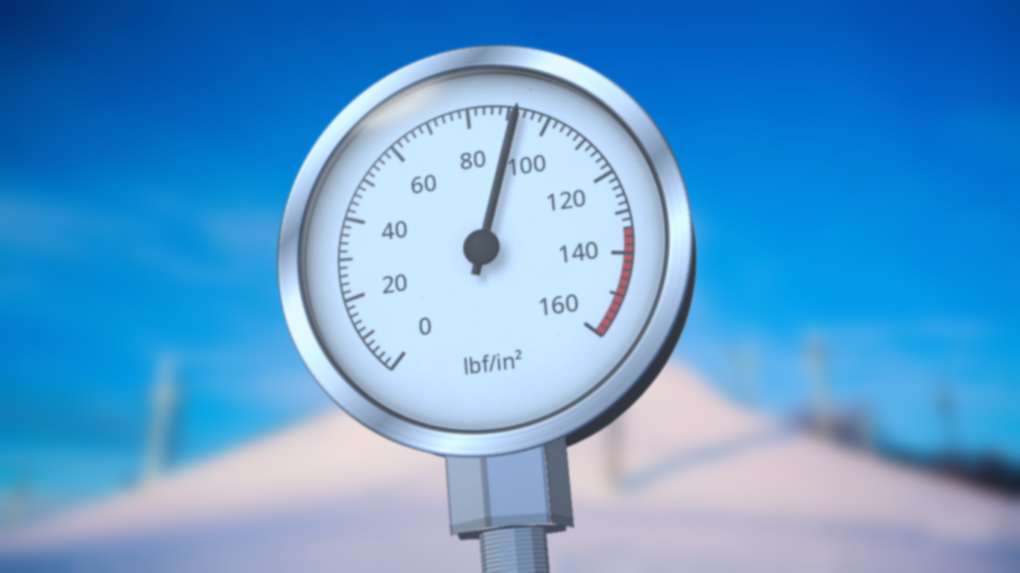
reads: **92** psi
